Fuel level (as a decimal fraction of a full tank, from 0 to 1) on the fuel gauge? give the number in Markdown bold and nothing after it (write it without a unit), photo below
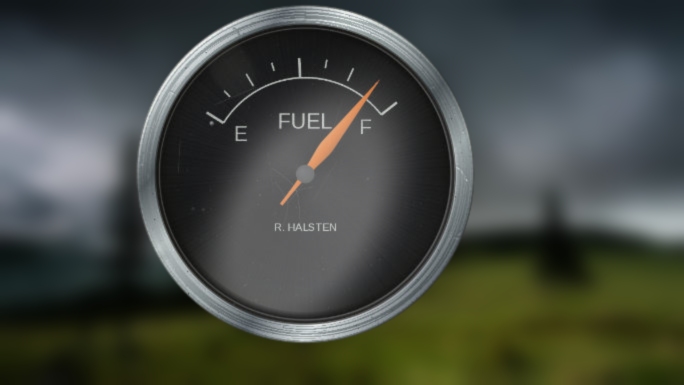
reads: **0.875**
